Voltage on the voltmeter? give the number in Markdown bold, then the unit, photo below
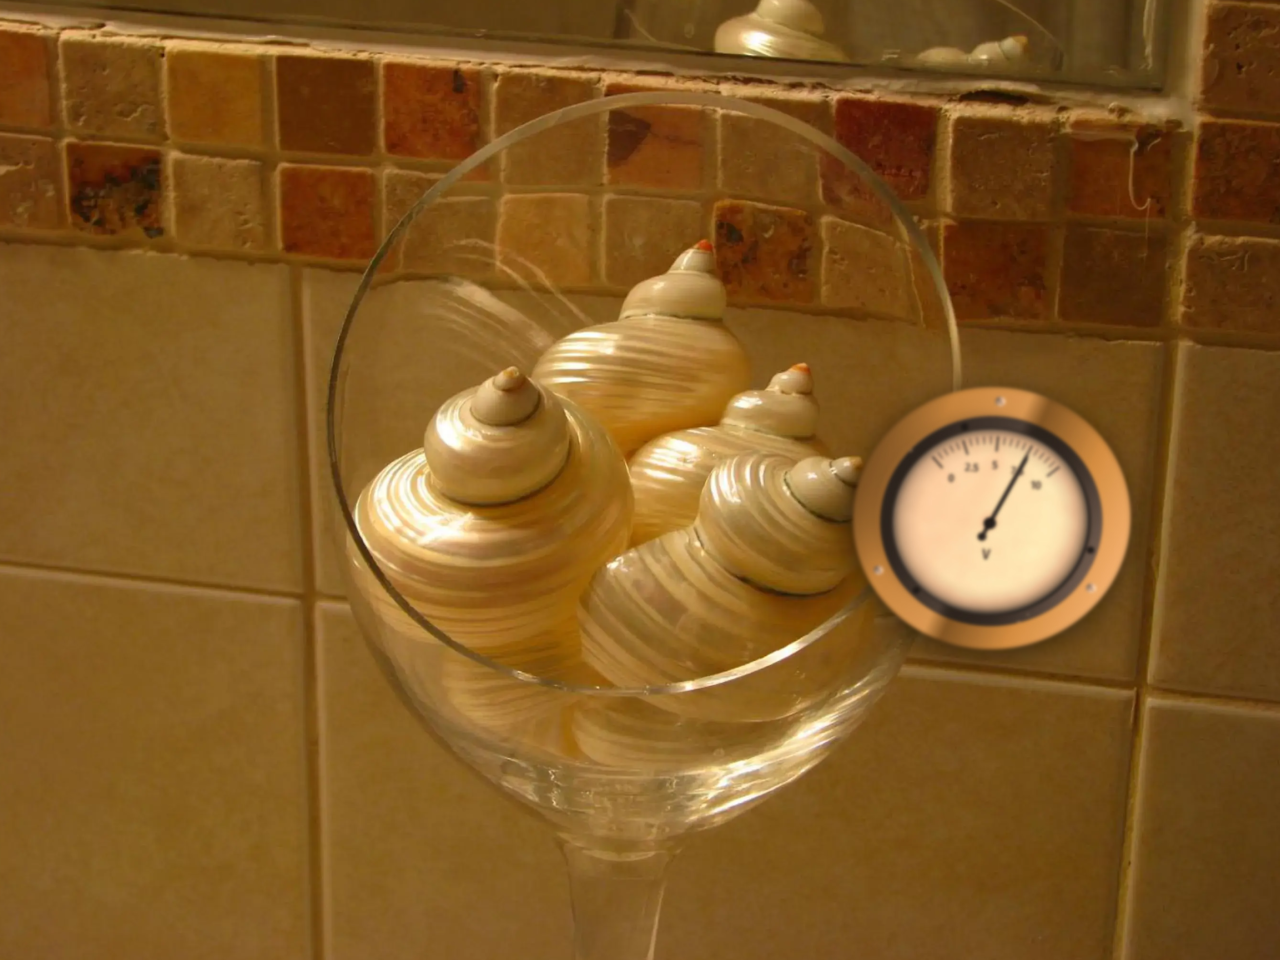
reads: **7.5** V
